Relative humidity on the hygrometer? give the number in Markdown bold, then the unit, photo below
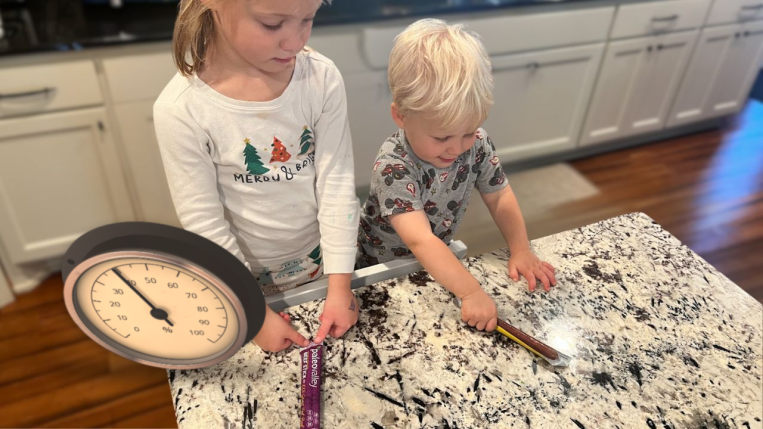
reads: **40** %
